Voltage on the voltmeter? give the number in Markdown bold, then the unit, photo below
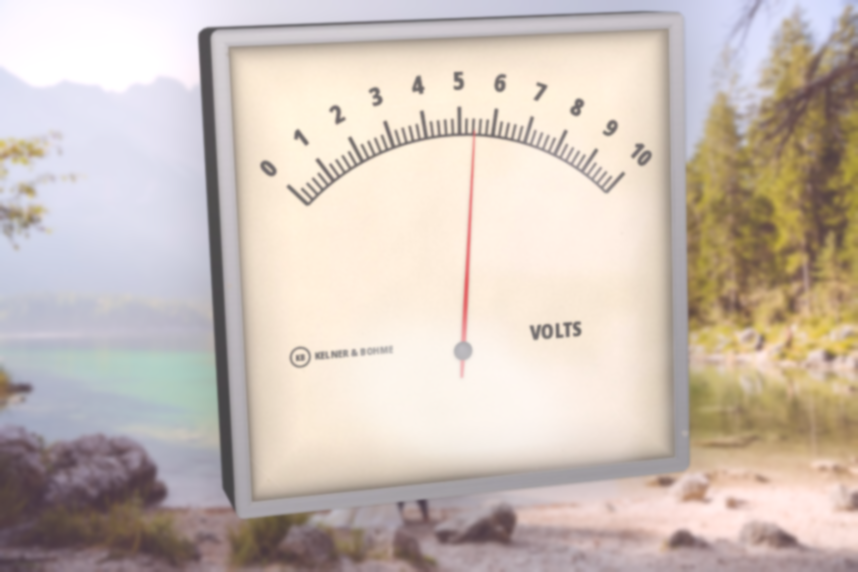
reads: **5.4** V
